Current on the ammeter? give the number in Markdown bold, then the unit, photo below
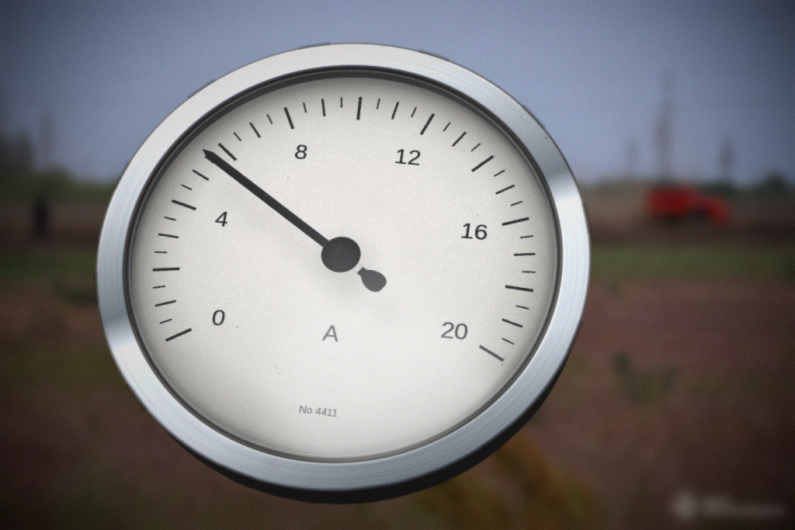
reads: **5.5** A
